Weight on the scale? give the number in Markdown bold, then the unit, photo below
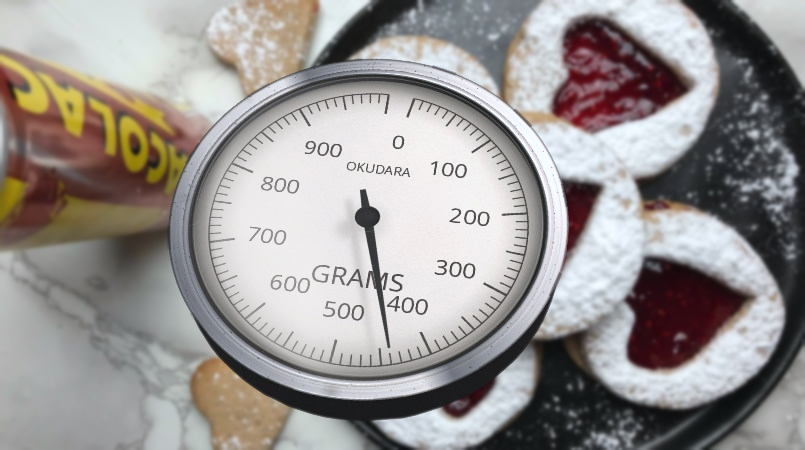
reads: **440** g
